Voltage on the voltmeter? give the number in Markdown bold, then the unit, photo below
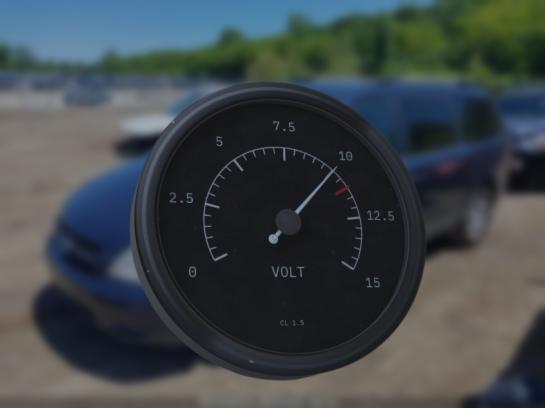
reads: **10** V
